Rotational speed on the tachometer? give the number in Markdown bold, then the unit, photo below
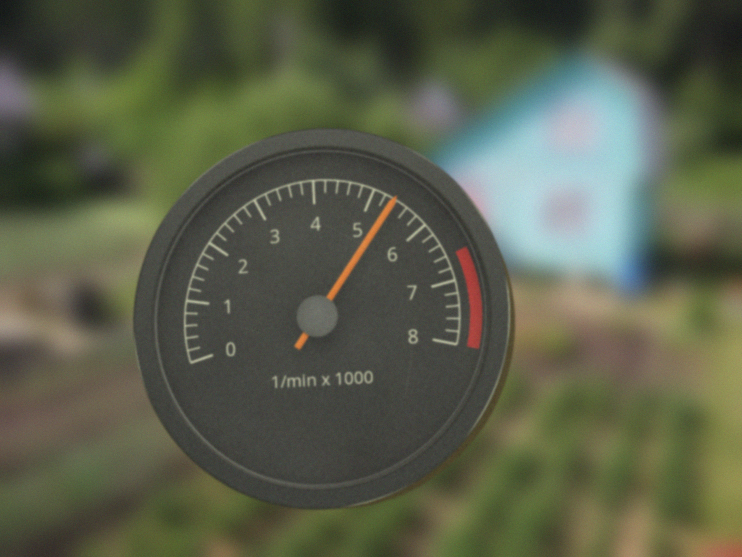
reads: **5400** rpm
